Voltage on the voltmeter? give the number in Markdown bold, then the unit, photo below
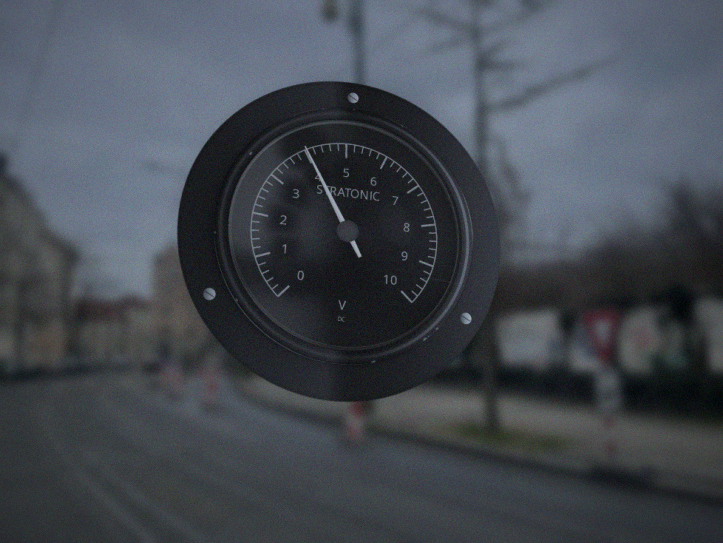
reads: **4** V
